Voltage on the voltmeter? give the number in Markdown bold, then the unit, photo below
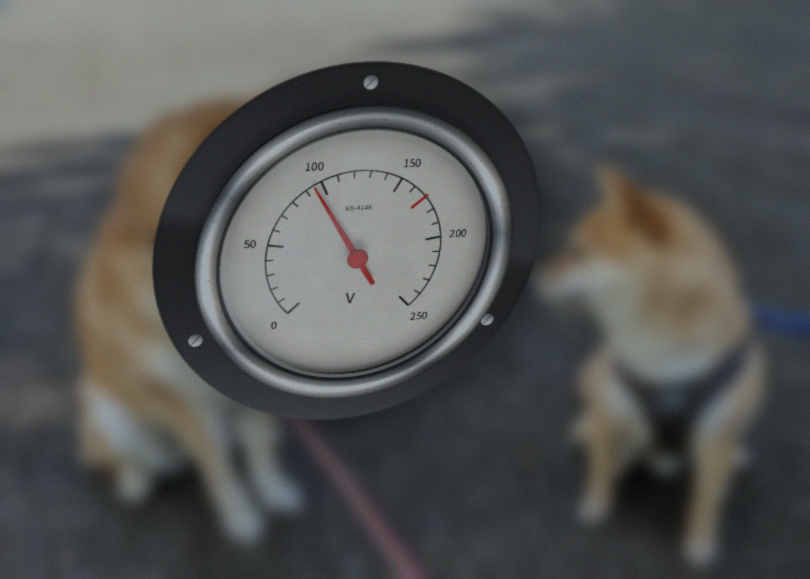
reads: **95** V
